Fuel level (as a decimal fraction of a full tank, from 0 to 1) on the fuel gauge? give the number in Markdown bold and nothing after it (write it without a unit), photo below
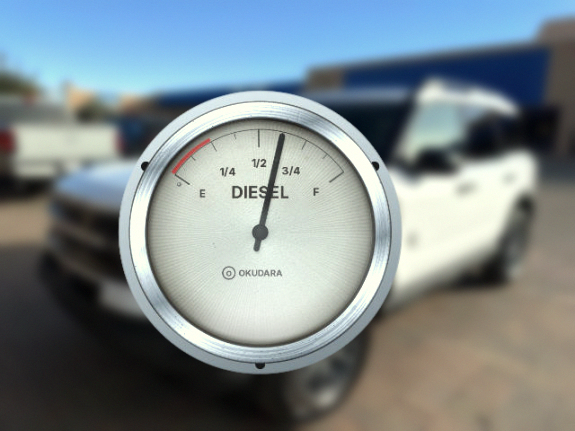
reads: **0.625**
